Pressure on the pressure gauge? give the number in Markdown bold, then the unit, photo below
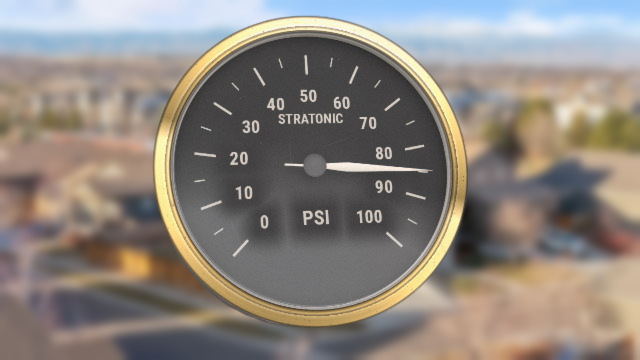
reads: **85** psi
